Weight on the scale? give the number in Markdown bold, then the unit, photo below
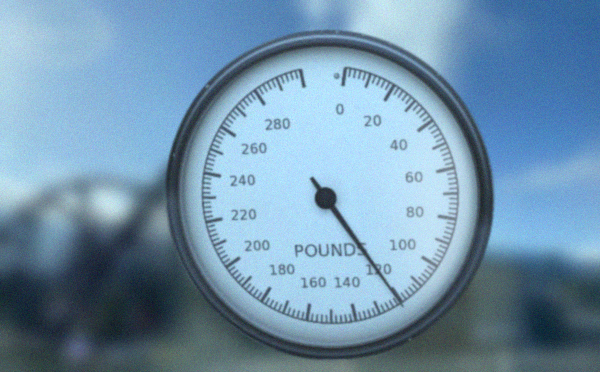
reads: **120** lb
